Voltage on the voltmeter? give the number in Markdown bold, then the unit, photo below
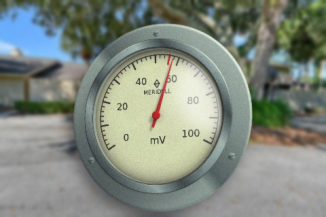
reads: **58** mV
